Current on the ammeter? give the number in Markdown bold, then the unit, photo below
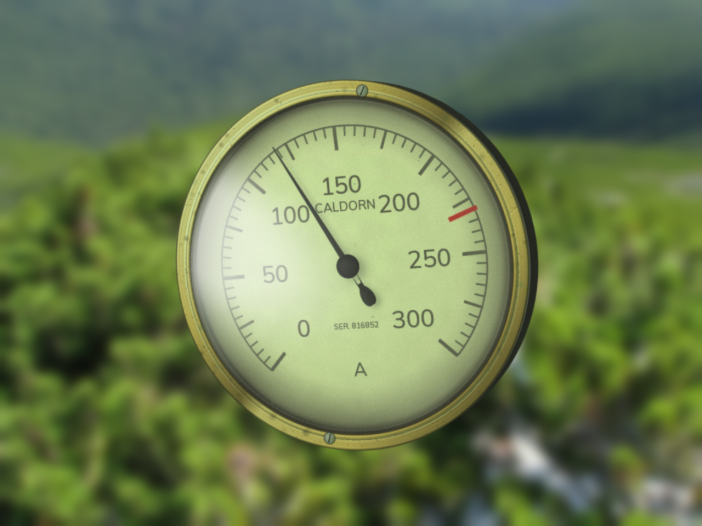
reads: **120** A
